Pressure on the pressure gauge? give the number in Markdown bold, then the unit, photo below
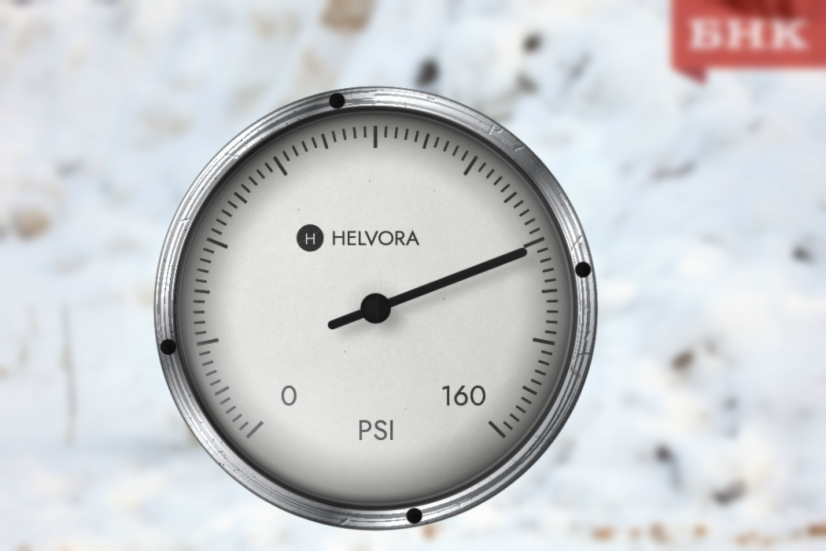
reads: **121** psi
